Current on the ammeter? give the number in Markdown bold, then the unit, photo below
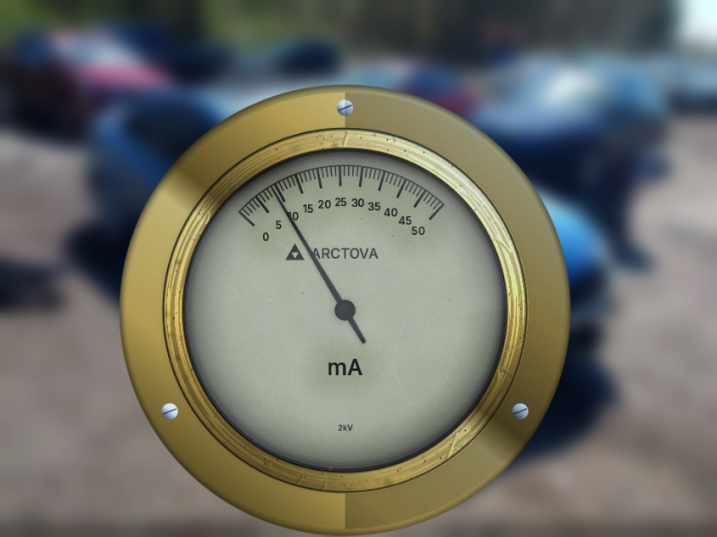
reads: **9** mA
